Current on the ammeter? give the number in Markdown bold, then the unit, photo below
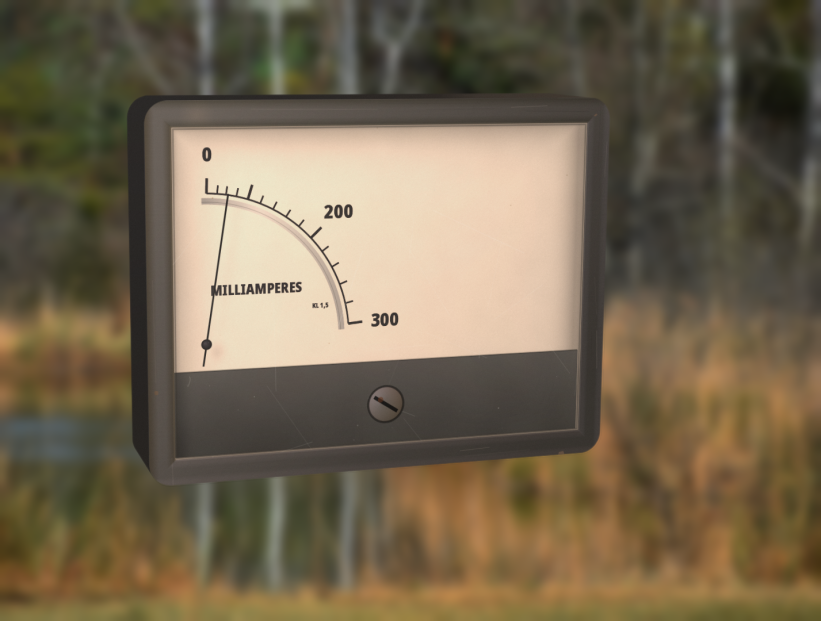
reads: **60** mA
